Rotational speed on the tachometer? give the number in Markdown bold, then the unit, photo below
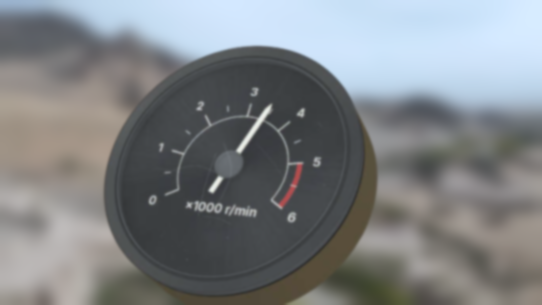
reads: **3500** rpm
